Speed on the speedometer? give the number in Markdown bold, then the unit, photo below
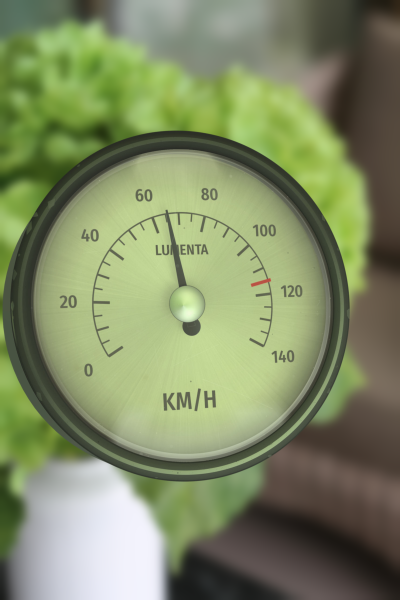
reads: **65** km/h
